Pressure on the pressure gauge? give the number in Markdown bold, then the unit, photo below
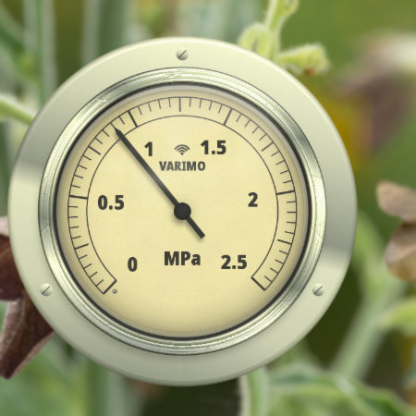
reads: **0.9** MPa
